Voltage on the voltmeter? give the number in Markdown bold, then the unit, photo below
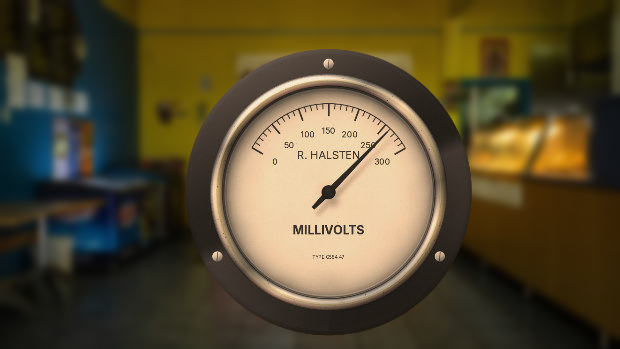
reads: **260** mV
